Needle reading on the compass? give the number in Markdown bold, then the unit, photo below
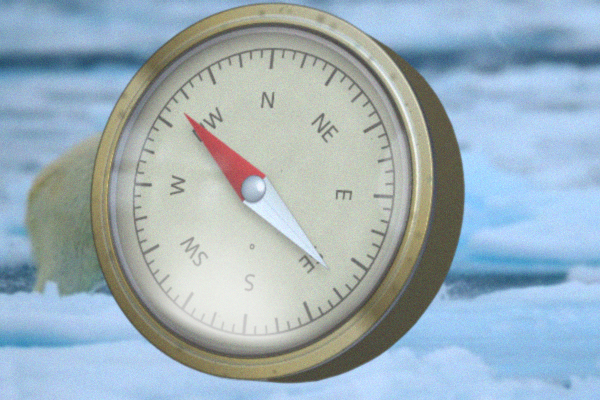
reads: **310** °
